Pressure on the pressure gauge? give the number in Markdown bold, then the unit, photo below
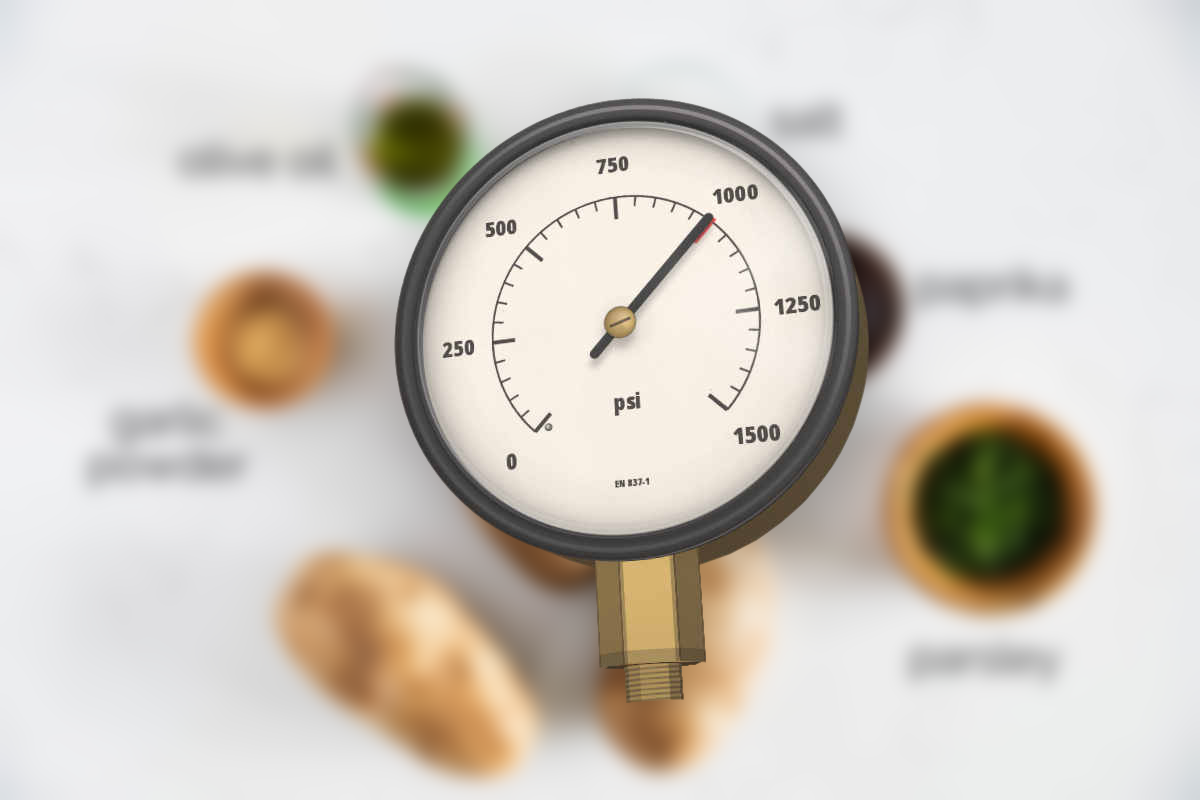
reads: **1000** psi
